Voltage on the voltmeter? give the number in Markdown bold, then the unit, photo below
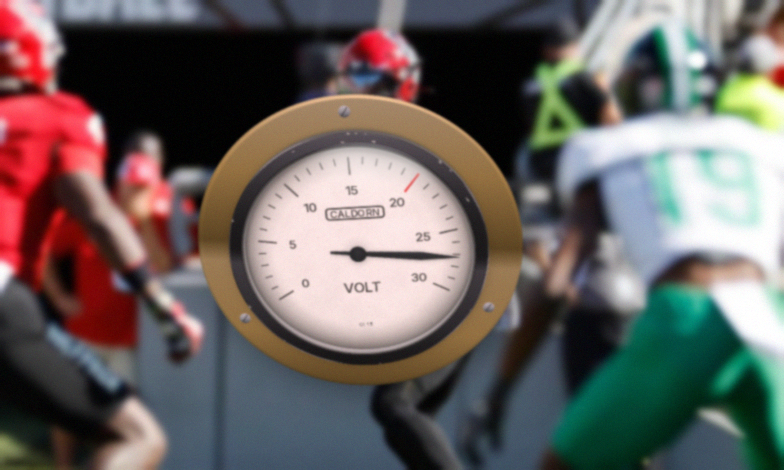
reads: **27** V
